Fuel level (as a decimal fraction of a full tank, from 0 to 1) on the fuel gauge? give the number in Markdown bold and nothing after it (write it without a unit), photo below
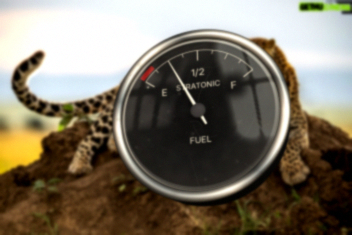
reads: **0.25**
